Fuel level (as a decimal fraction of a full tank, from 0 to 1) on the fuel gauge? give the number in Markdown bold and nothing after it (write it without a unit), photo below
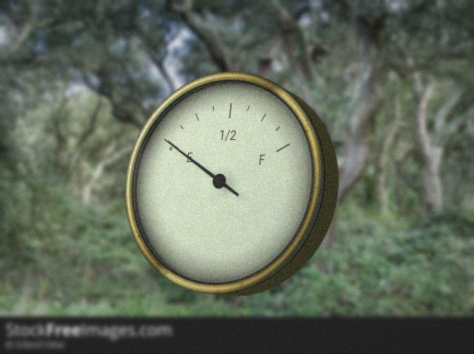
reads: **0**
